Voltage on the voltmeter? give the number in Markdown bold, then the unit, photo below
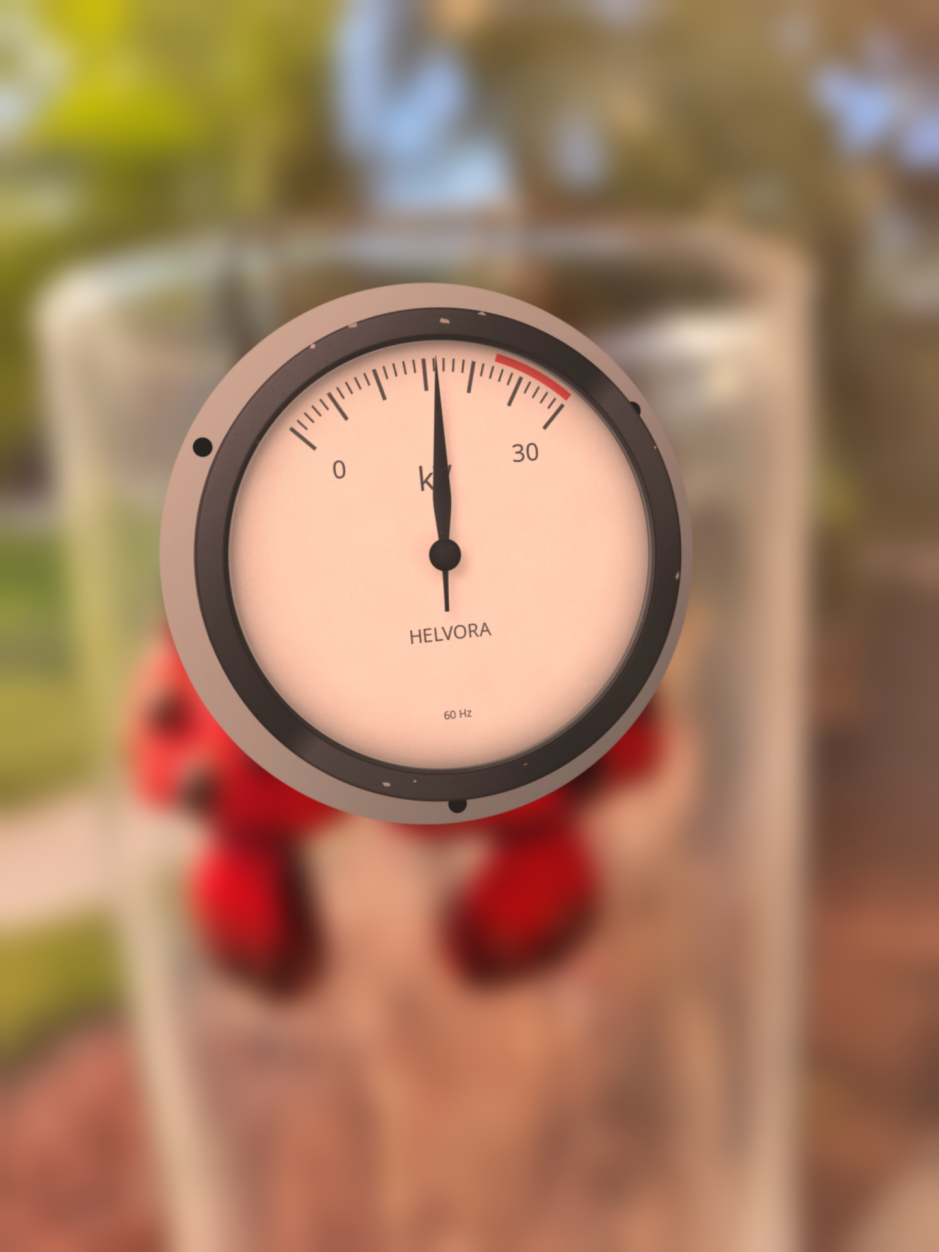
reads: **16** kV
